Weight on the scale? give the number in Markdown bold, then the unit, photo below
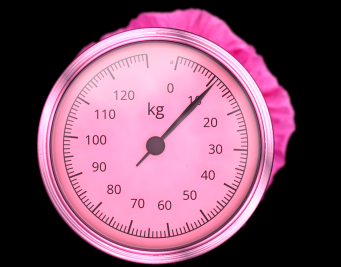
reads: **11** kg
